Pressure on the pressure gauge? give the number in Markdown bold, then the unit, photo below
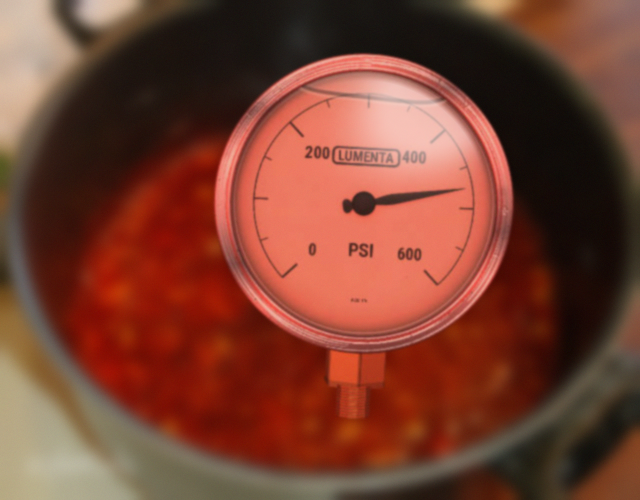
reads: **475** psi
